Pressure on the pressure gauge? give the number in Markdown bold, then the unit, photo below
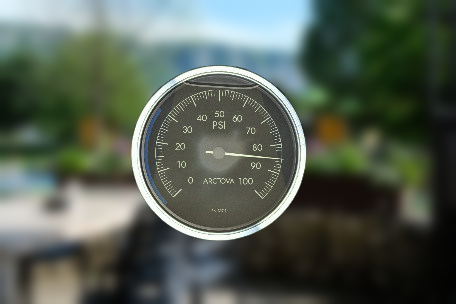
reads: **85** psi
